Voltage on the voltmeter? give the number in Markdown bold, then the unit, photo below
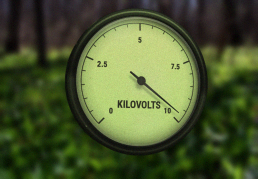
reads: **9.75** kV
